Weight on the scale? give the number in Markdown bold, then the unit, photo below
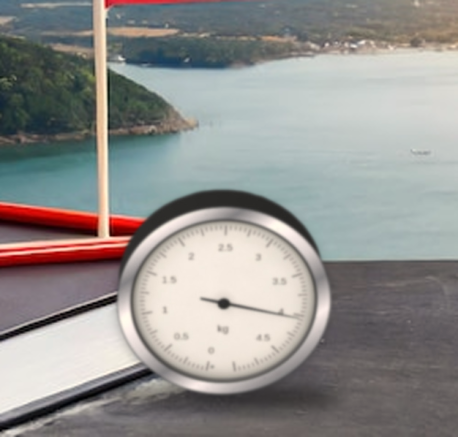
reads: **4** kg
